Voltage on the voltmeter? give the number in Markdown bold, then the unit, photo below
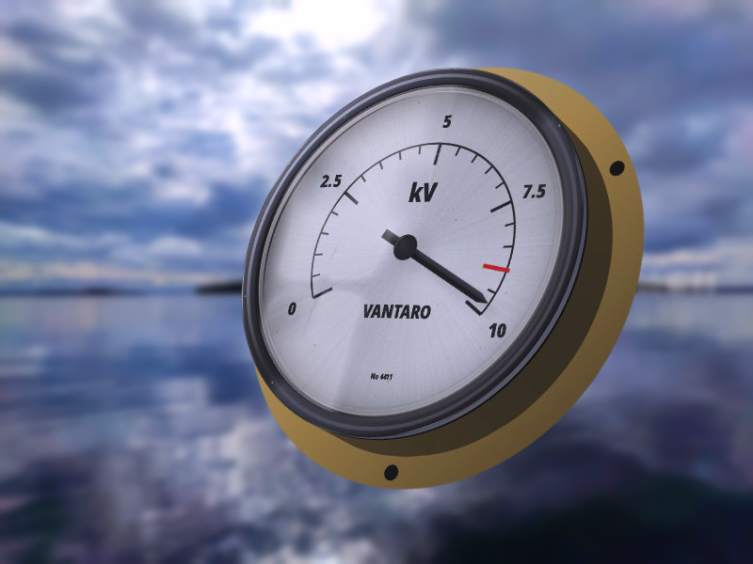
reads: **9.75** kV
